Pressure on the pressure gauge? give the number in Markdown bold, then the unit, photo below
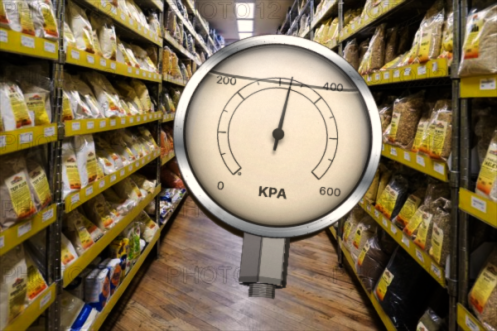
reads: **325** kPa
